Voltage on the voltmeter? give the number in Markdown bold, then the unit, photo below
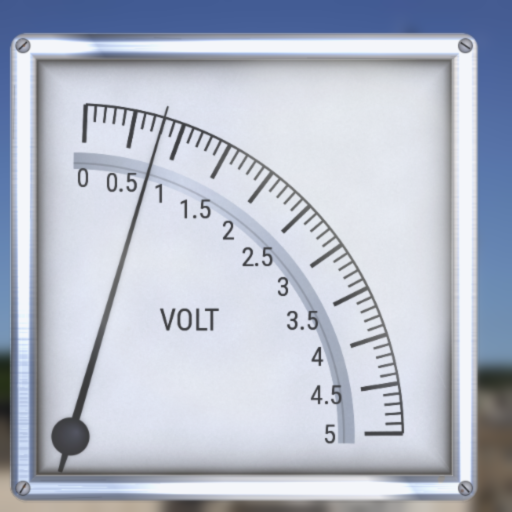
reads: **0.8** V
